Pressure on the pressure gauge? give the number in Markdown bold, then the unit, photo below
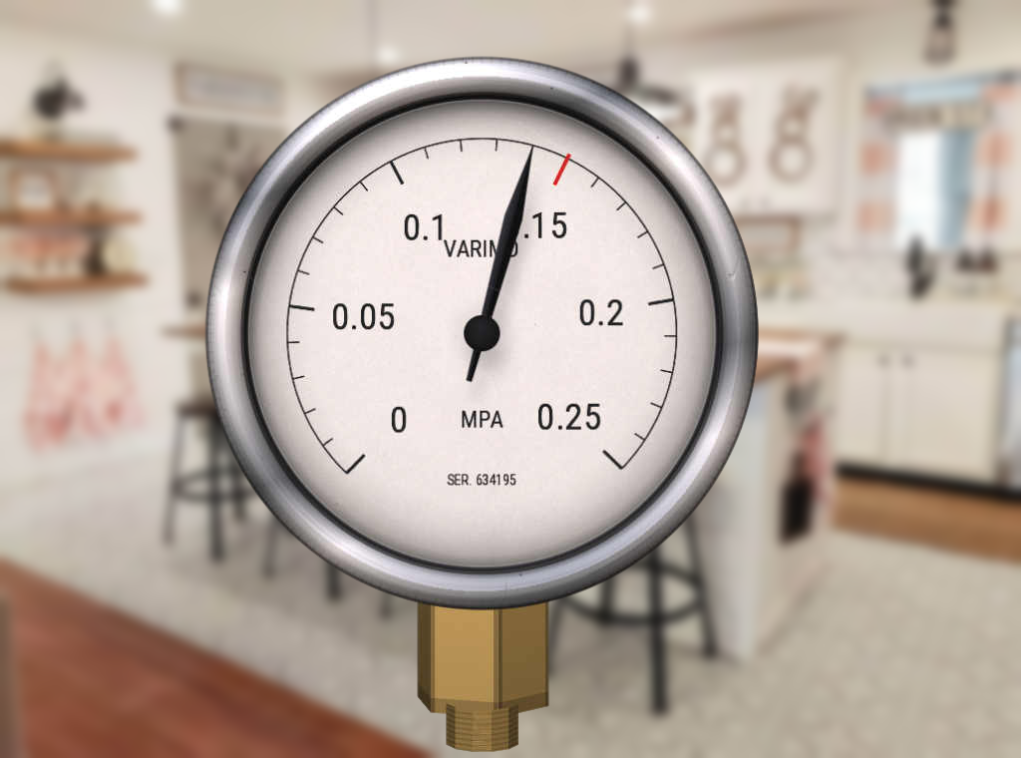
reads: **0.14** MPa
